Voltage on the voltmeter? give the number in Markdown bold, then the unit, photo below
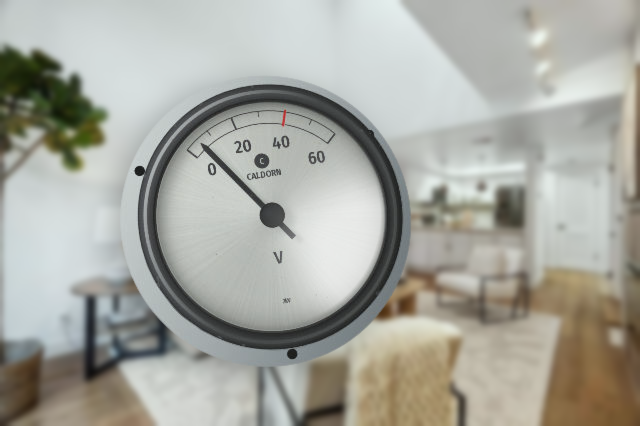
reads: **5** V
